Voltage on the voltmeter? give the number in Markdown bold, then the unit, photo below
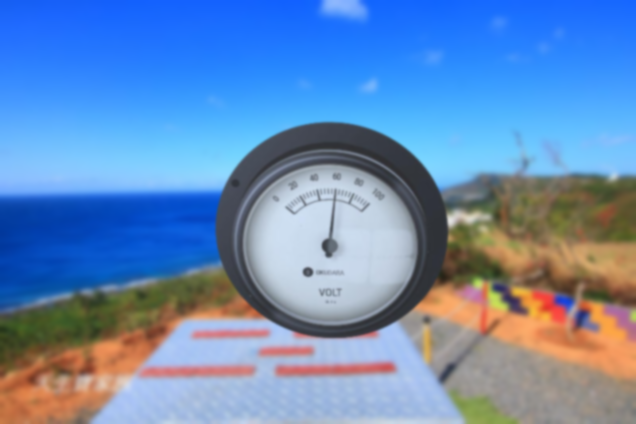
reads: **60** V
